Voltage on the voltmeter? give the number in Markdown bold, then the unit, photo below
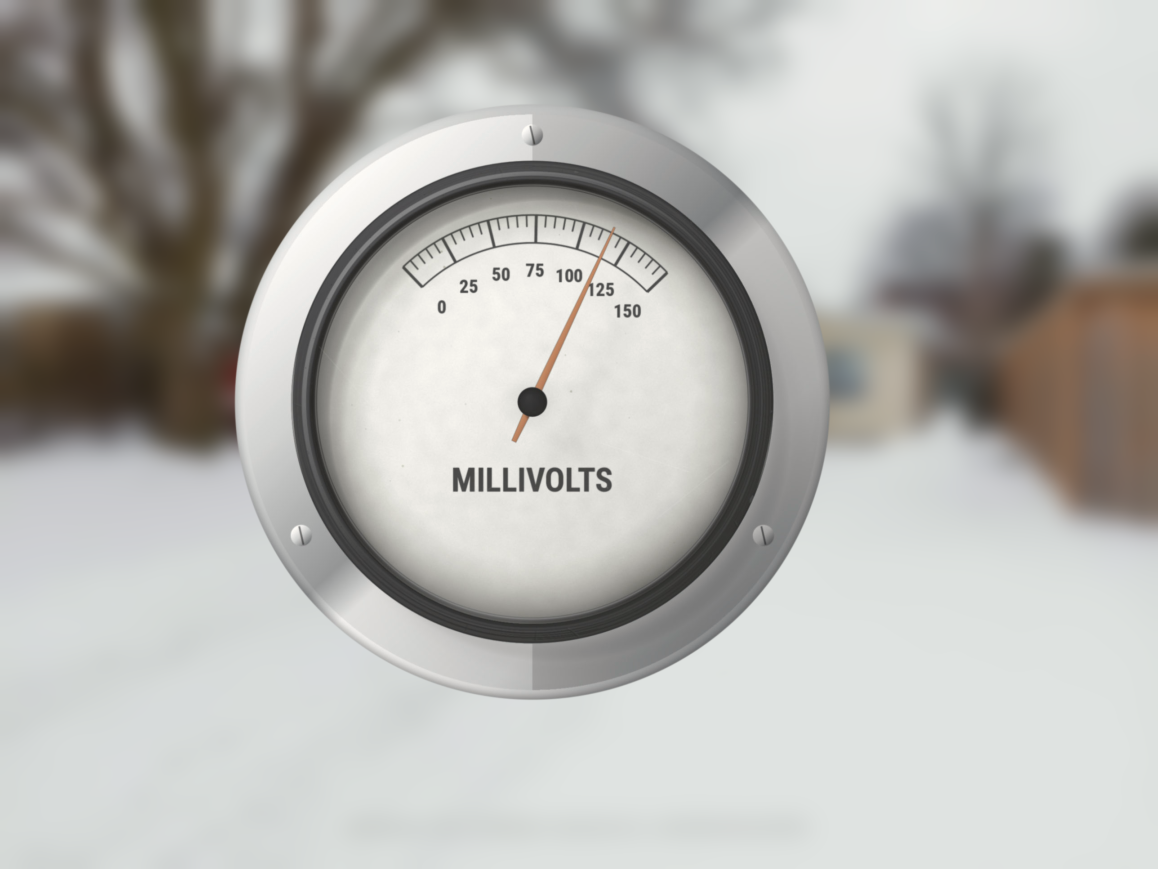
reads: **115** mV
